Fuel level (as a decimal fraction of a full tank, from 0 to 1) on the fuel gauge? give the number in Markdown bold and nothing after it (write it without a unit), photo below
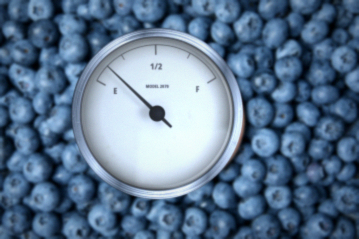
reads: **0.125**
